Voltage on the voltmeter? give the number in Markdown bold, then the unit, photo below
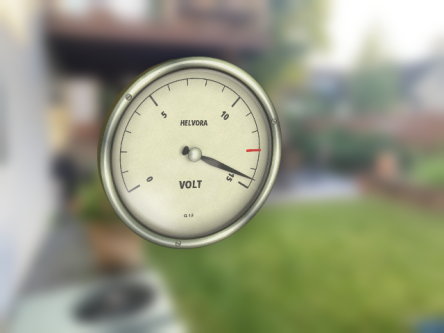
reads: **14.5** V
